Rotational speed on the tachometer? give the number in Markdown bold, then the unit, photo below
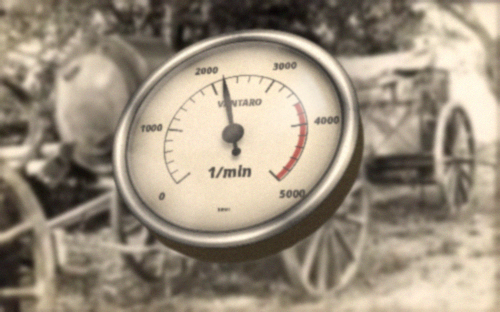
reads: **2200** rpm
